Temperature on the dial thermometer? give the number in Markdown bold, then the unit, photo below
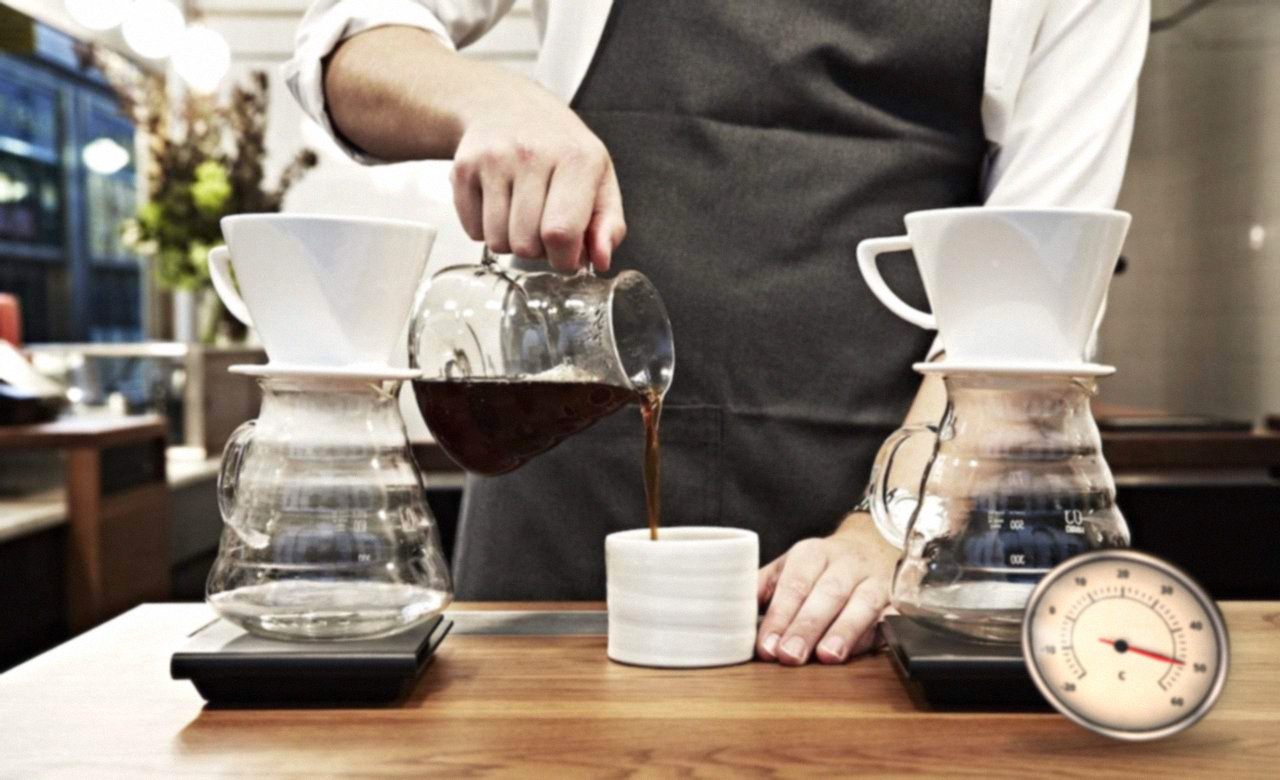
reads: **50** °C
